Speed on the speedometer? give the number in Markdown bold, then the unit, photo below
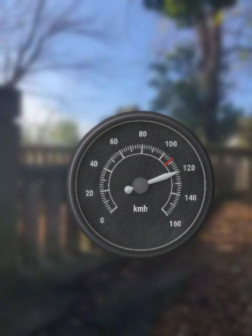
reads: **120** km/h
